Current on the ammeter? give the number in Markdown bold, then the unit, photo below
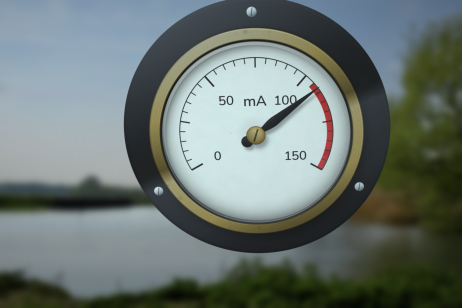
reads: **107.5** mA
